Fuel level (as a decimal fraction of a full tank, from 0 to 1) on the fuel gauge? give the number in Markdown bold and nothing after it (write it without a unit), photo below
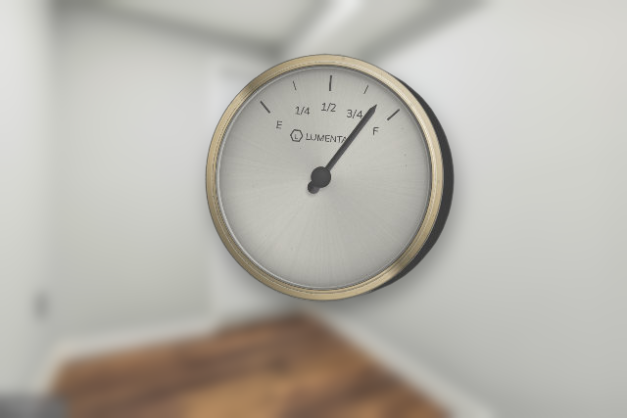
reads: **0.875**
